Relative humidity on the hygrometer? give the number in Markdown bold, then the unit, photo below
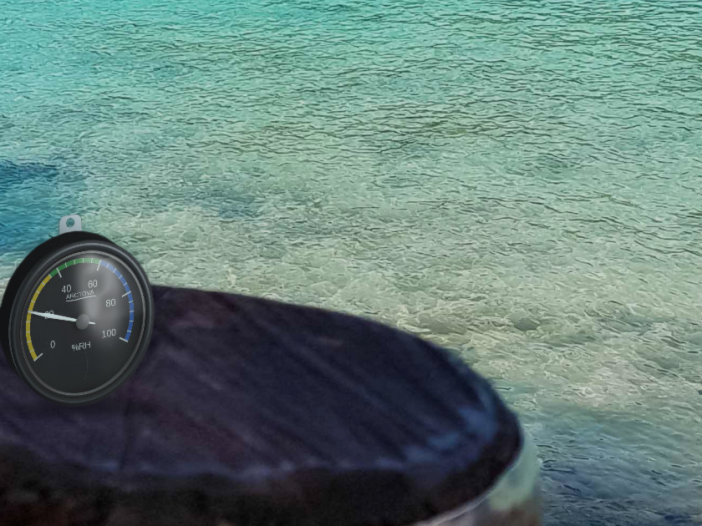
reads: **20** %
